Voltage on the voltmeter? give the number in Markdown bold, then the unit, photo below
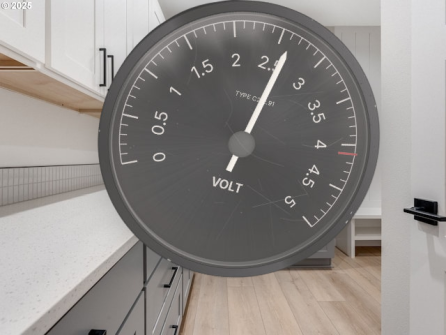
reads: **2.6** V
